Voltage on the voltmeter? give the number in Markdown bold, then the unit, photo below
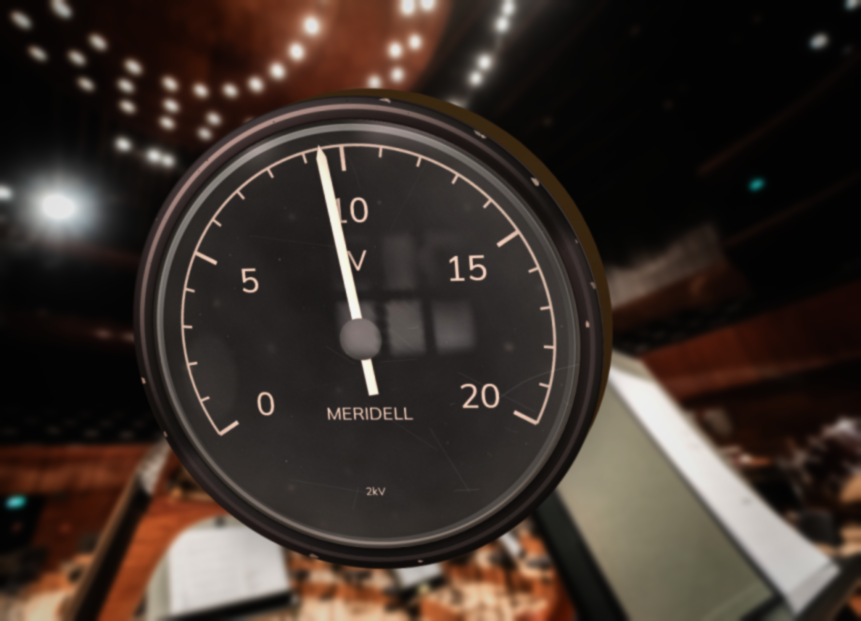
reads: **9.5** V
